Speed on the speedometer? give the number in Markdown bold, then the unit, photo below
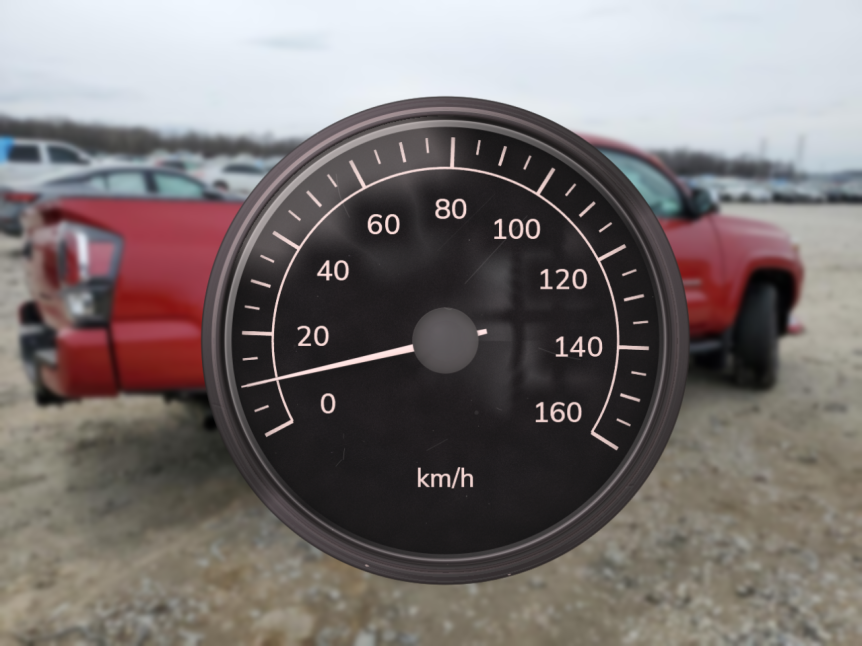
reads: **10** km/h
